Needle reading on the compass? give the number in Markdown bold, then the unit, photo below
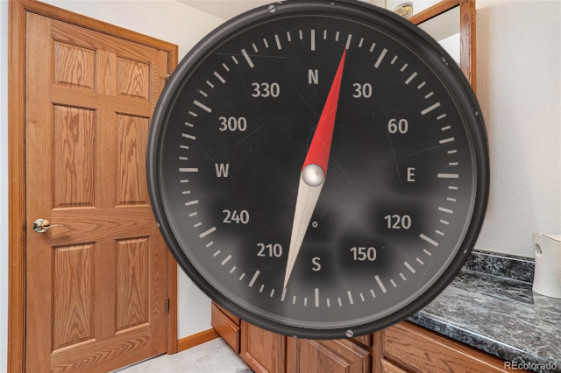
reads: **15** °
